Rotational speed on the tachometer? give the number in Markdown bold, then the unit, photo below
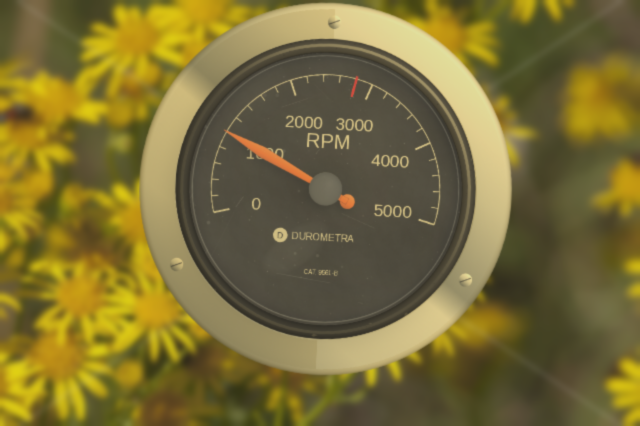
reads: **1000** rpm
